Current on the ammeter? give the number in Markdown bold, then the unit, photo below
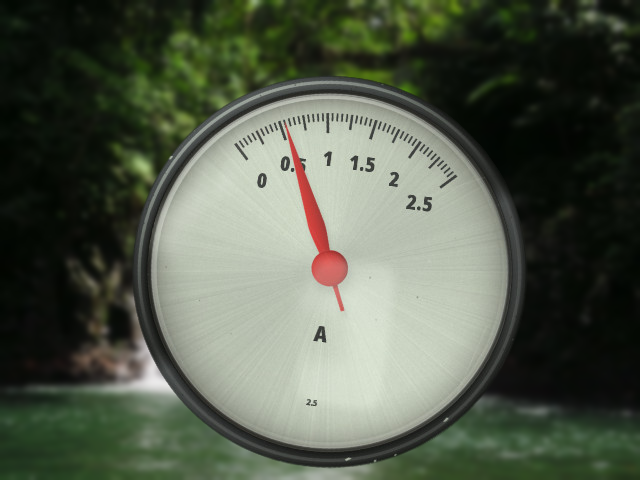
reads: **0.55** A
